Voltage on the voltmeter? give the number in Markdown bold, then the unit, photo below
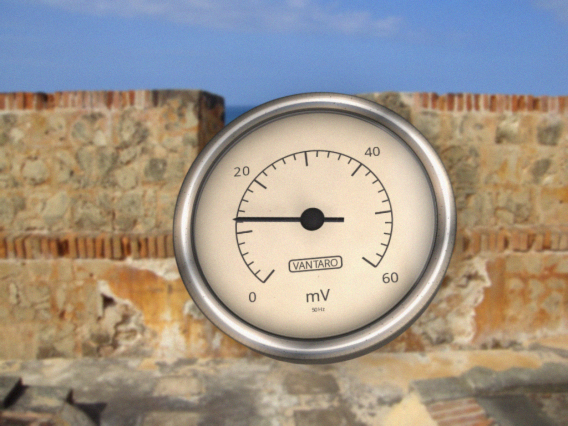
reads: **12** mV
